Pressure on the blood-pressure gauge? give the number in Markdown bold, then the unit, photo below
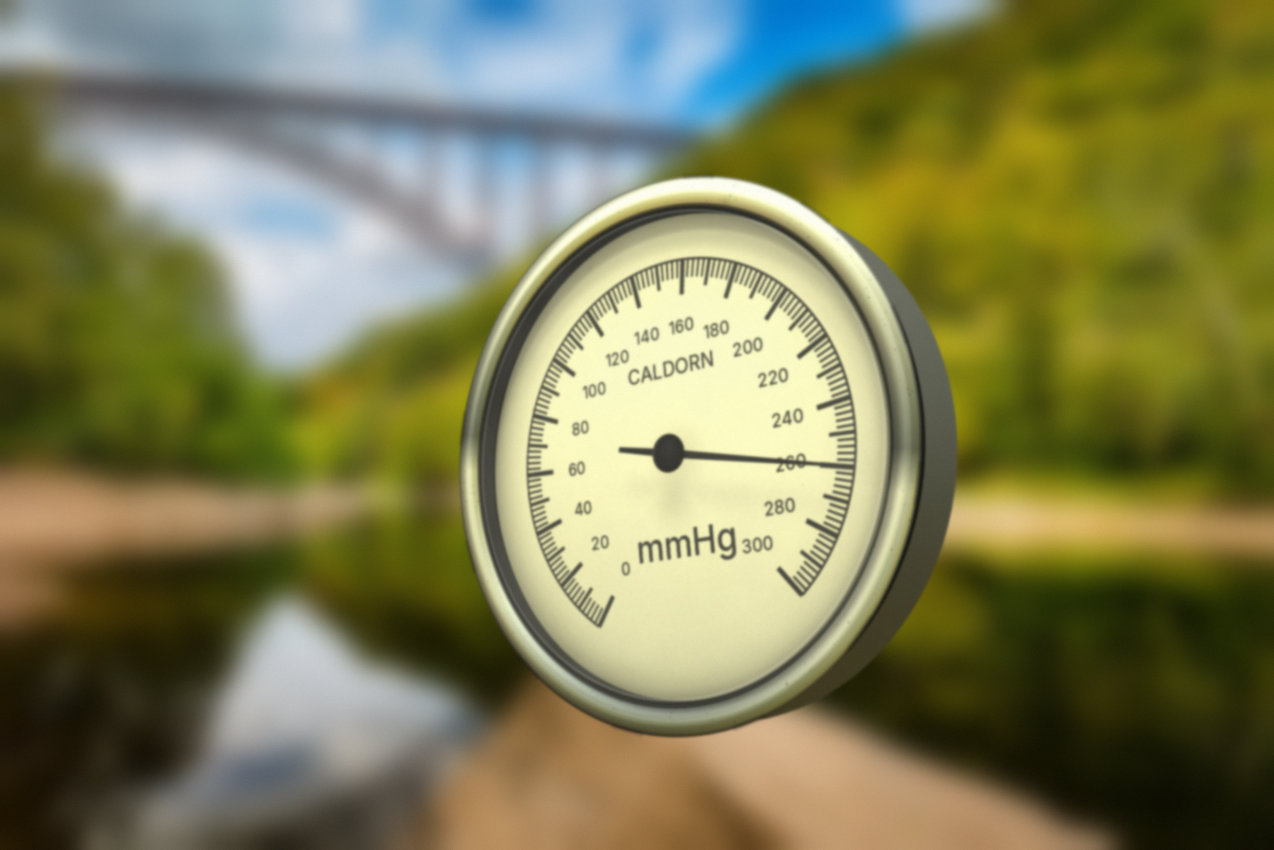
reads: **260** mmHg
